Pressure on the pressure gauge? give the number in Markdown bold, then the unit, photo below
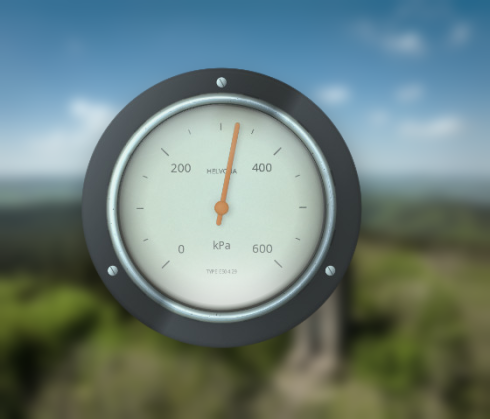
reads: **325** kPa
